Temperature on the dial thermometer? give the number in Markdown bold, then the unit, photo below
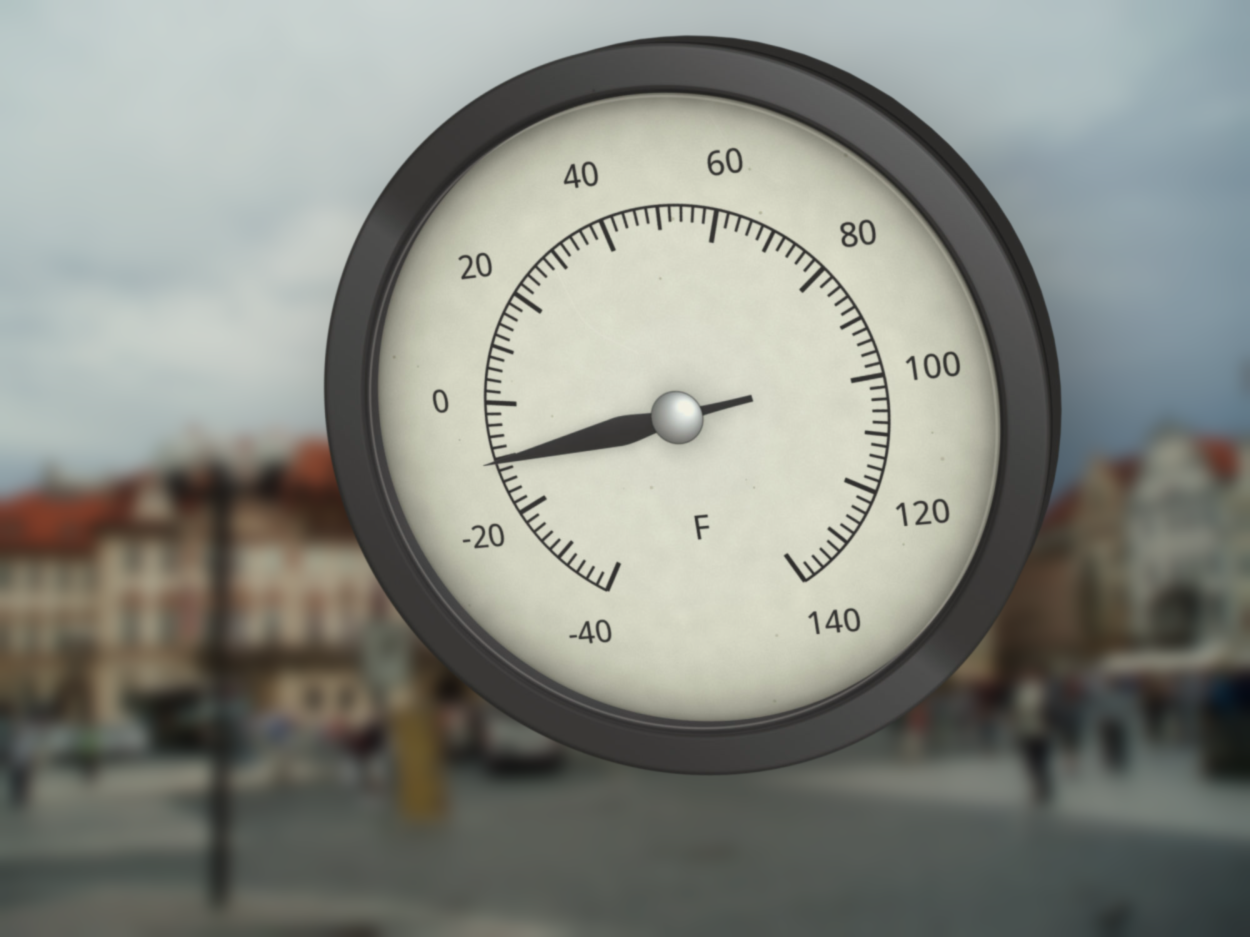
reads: **-10** °F
